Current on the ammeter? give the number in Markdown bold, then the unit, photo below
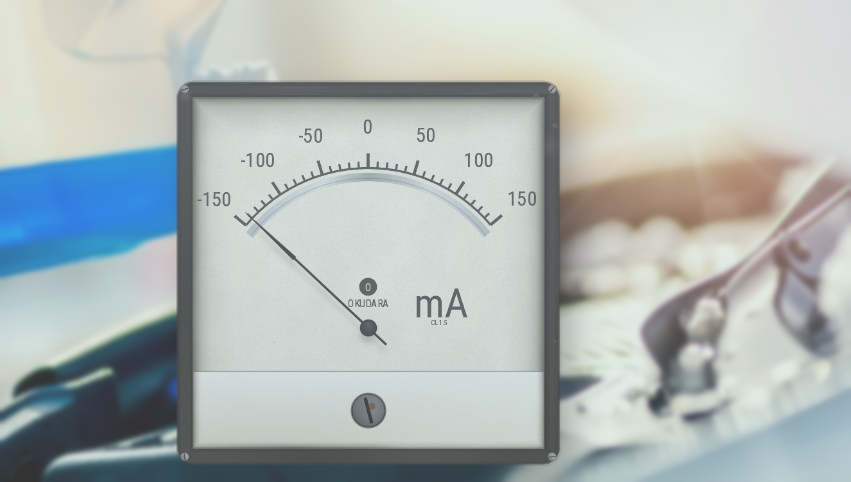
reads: **-140** mA
